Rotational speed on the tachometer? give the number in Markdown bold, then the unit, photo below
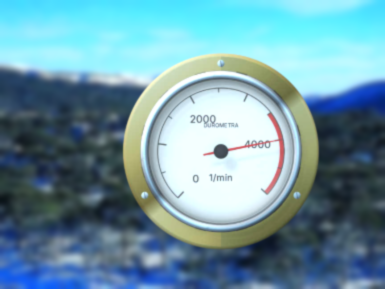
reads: **4000** rpm
